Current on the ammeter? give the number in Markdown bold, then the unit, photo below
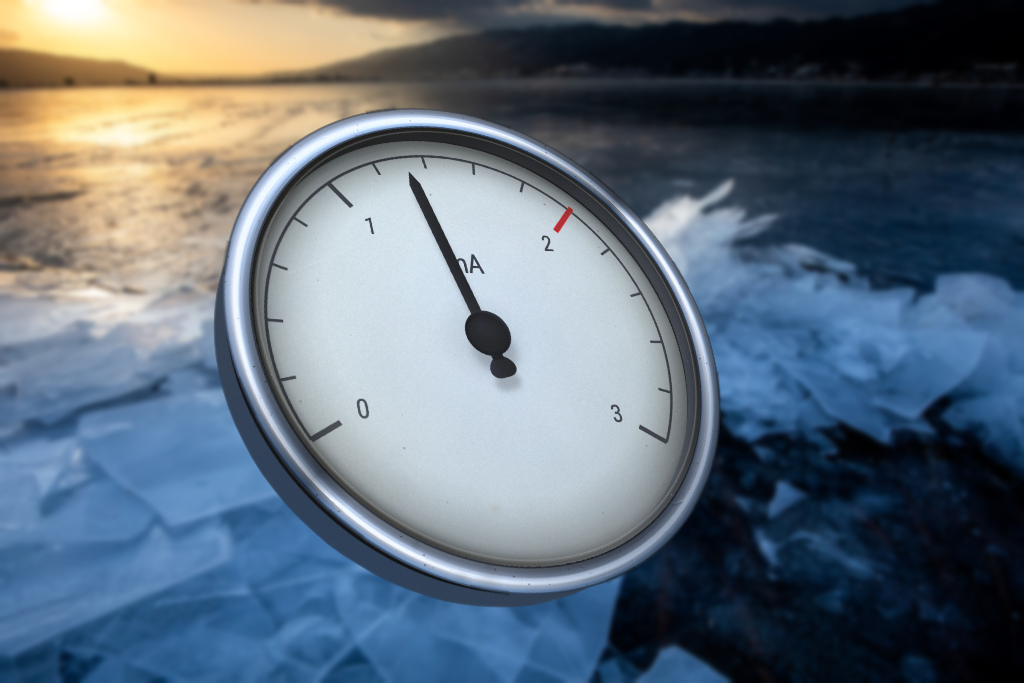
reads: **1.3** mA
